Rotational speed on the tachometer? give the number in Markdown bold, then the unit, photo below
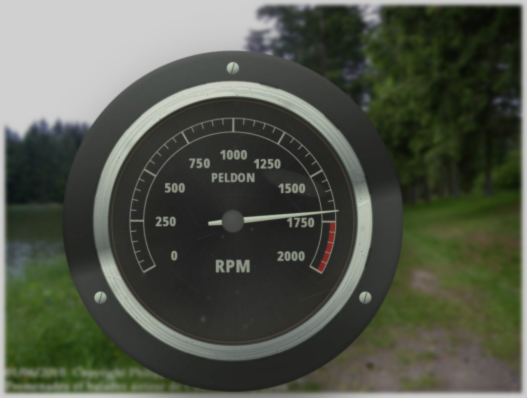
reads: **1700** rpm
